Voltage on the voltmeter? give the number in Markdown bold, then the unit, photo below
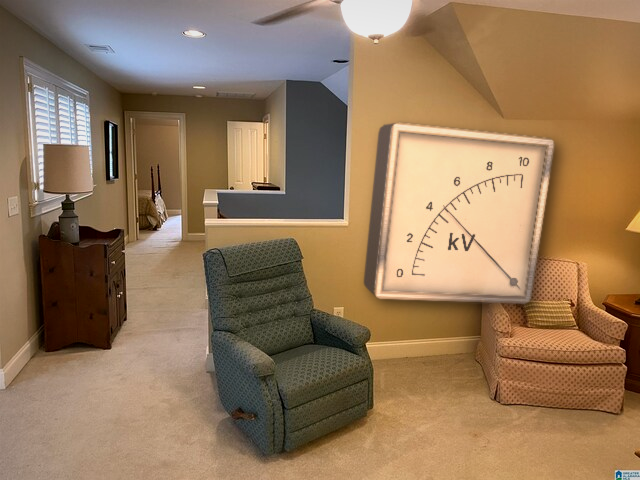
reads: **4.5** kV
